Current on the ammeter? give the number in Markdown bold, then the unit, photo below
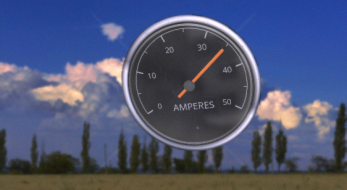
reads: **35** A
